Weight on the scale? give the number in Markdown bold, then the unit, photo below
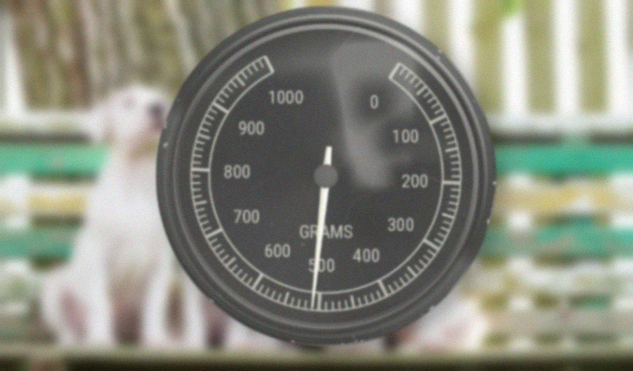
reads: **510** g
